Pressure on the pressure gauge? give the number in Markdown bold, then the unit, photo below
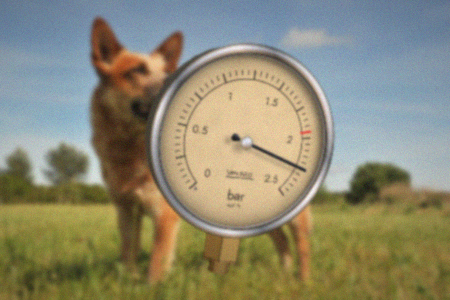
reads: **2.25** bar
